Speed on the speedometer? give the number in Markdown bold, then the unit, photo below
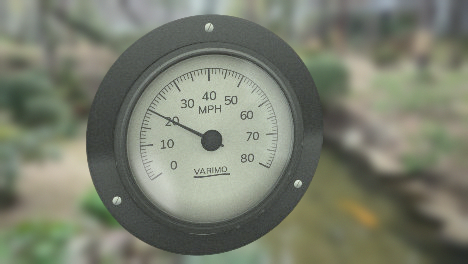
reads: **20** mph
